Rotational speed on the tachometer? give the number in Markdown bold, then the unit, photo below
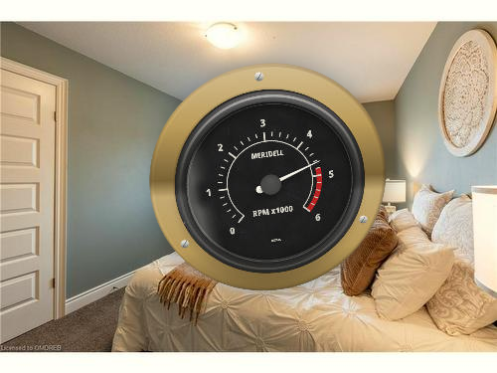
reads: **4600** rpm
